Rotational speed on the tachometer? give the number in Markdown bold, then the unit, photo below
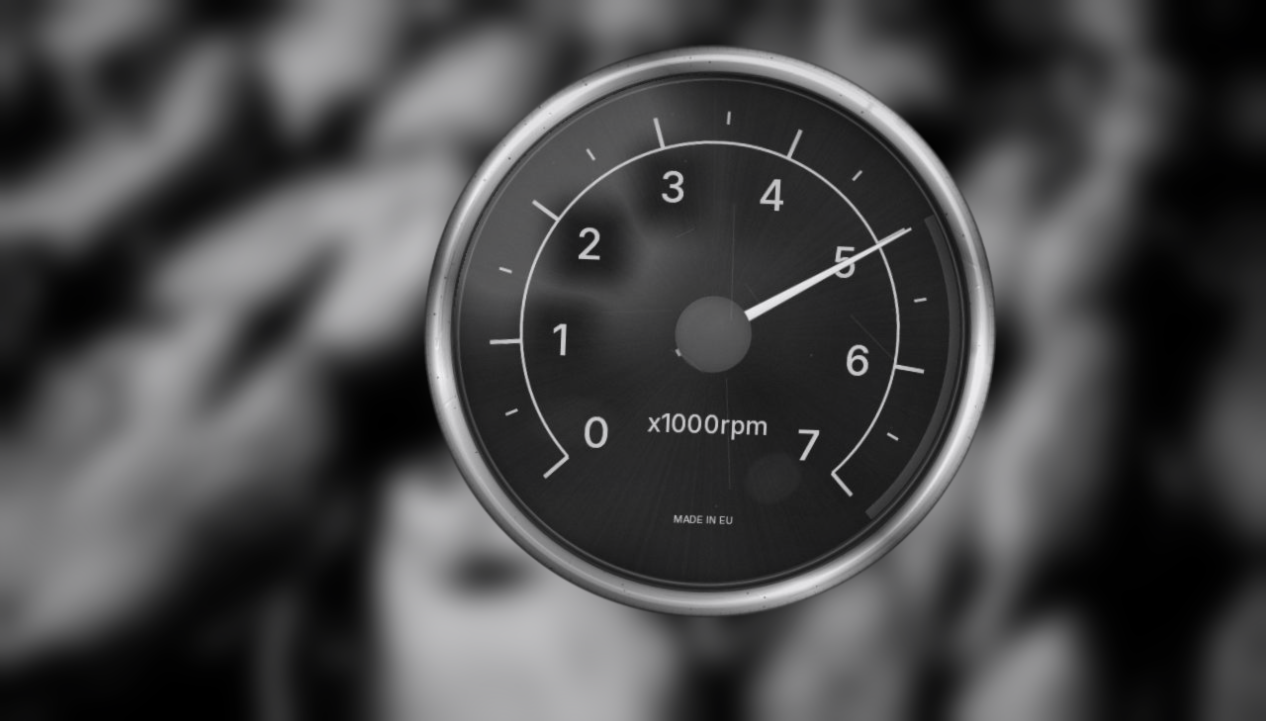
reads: **5000** rpm
